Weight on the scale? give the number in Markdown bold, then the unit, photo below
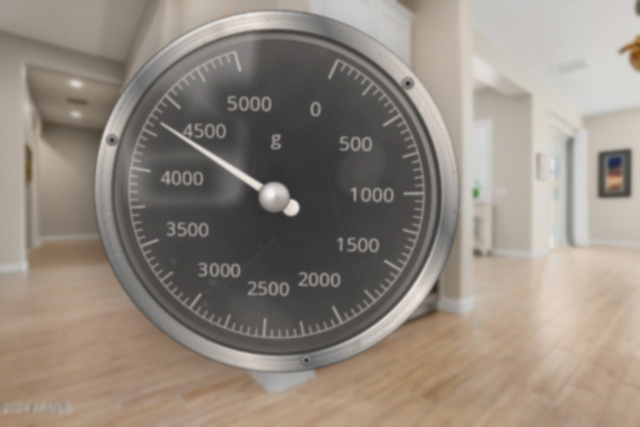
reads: **4350** g
